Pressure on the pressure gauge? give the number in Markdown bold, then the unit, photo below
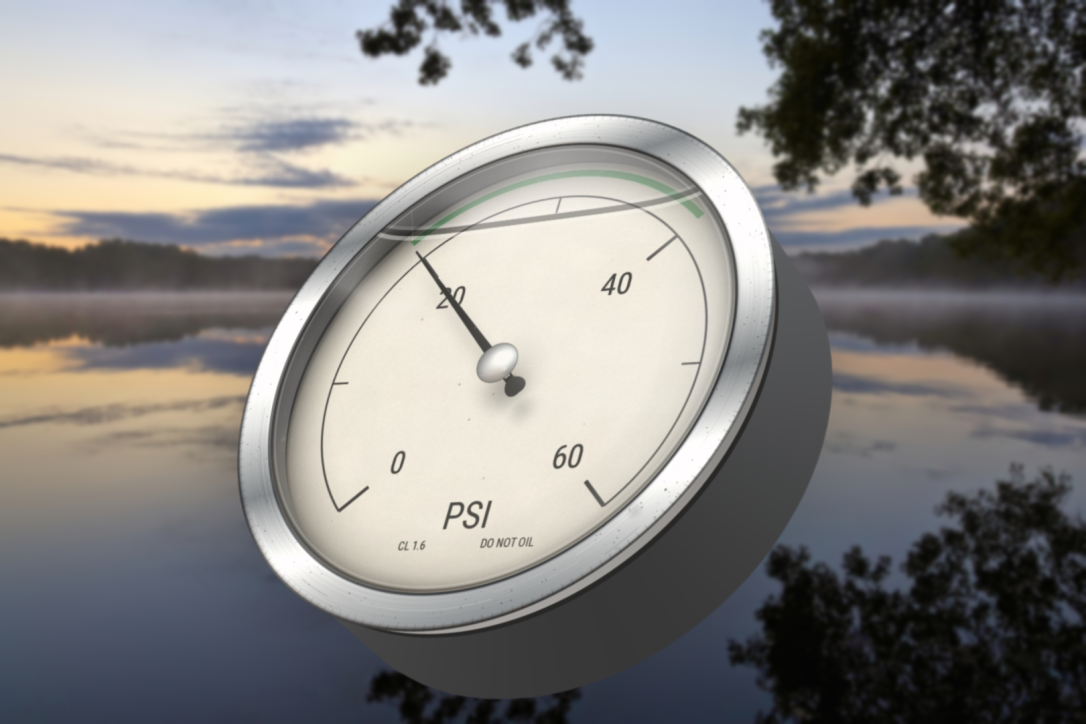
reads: **20** psi
